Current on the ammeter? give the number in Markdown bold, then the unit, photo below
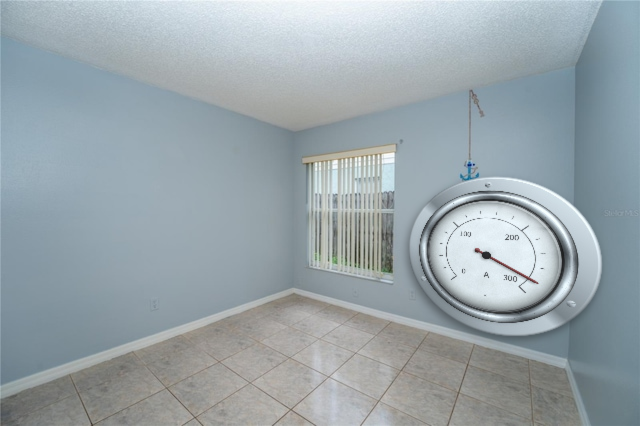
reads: **280** A
